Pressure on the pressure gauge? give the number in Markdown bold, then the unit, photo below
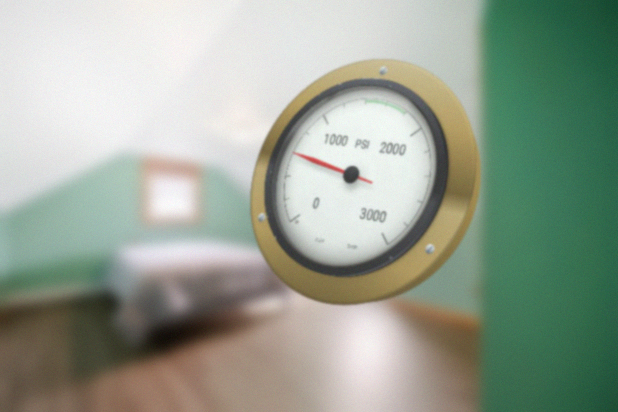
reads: **600** psi
